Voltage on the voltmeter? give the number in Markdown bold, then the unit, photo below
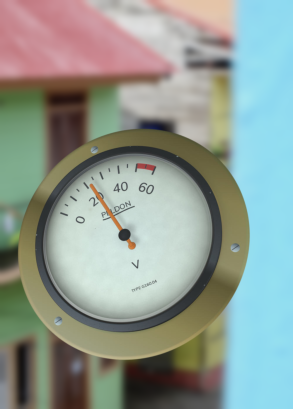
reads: **22.5** V
